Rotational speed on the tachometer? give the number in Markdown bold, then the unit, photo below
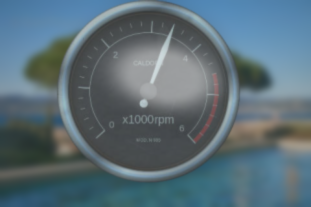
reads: **3400** rpm
